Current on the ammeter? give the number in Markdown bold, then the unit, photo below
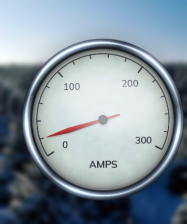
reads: **20** A
